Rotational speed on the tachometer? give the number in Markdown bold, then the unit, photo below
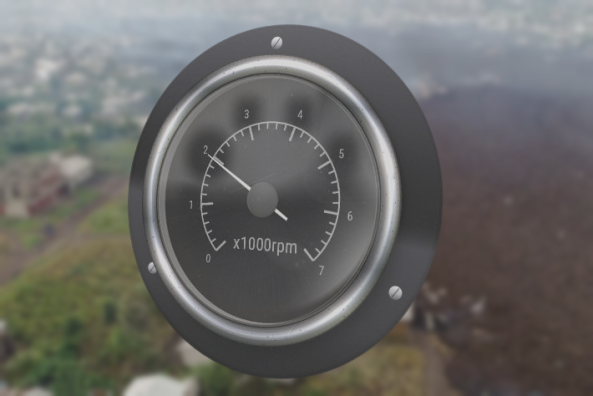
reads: **2000** rpm
